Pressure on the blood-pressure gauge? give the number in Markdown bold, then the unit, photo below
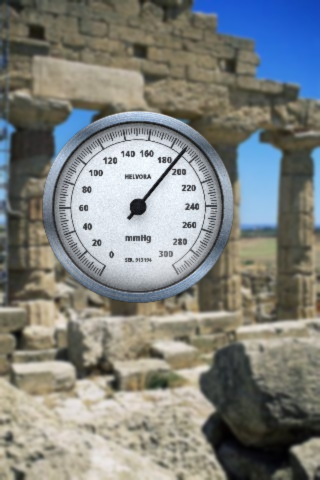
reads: **190** mmHg
